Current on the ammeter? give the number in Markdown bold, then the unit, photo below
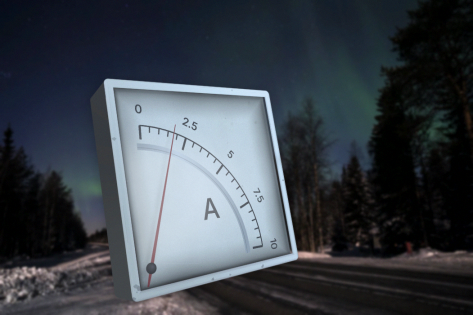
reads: **1.75** A
